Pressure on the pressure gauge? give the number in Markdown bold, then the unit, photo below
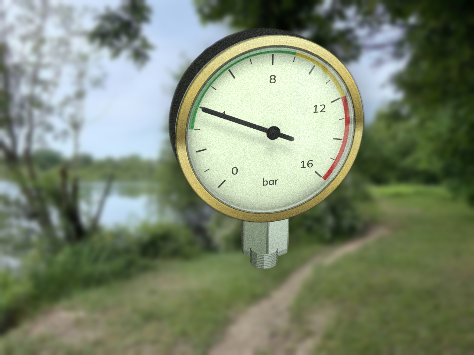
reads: **4** bar
